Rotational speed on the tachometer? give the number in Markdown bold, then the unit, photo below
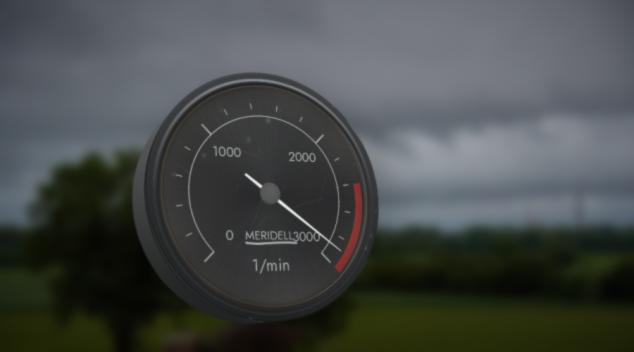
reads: **2900** rpm
